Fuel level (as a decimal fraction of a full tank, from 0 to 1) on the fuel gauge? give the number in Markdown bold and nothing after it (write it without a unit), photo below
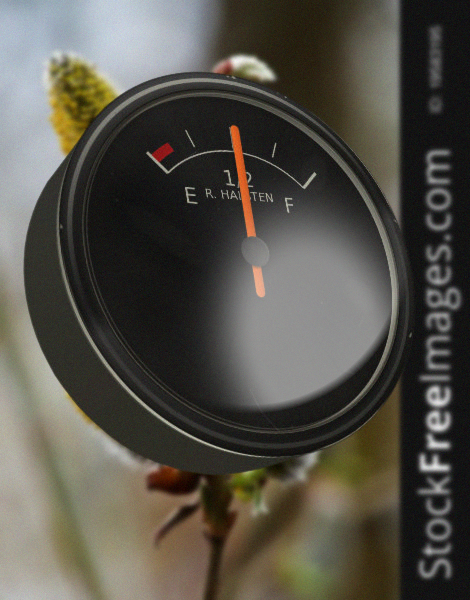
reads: **0.5**
